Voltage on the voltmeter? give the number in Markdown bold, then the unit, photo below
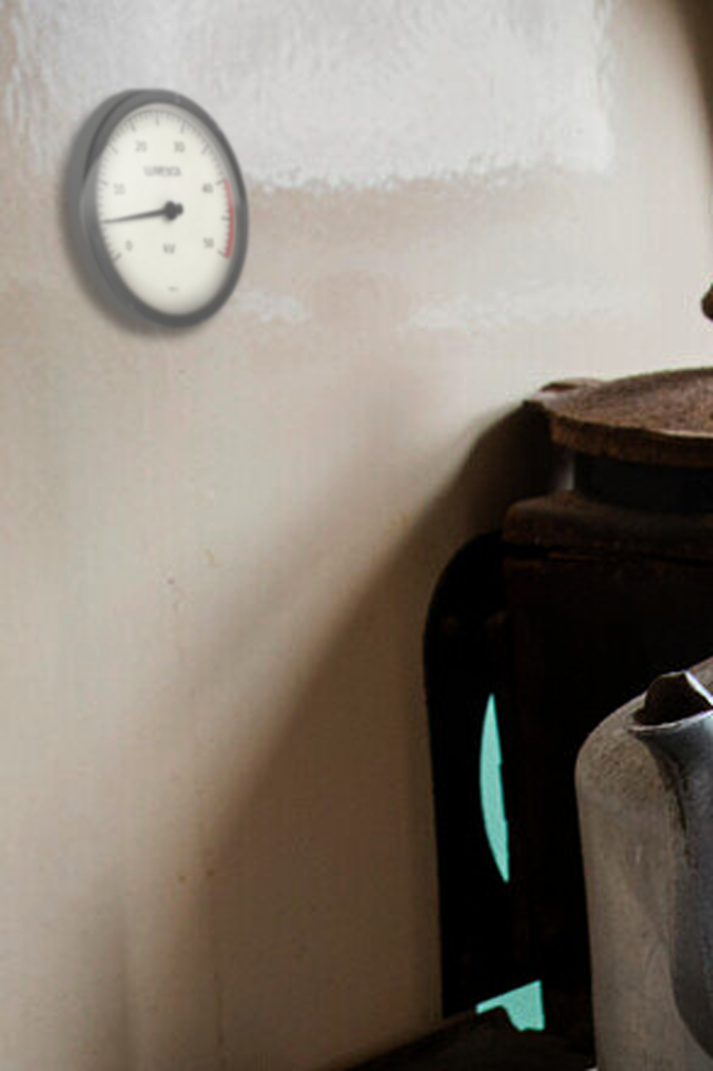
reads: **5** kV
